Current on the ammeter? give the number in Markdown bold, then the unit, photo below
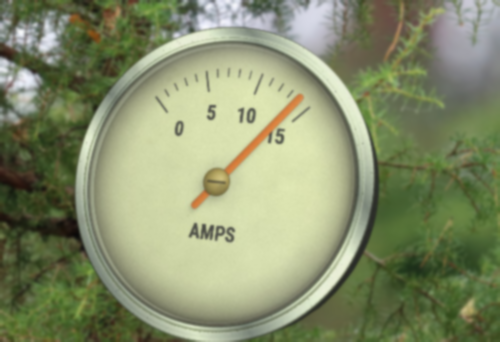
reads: **14** A
